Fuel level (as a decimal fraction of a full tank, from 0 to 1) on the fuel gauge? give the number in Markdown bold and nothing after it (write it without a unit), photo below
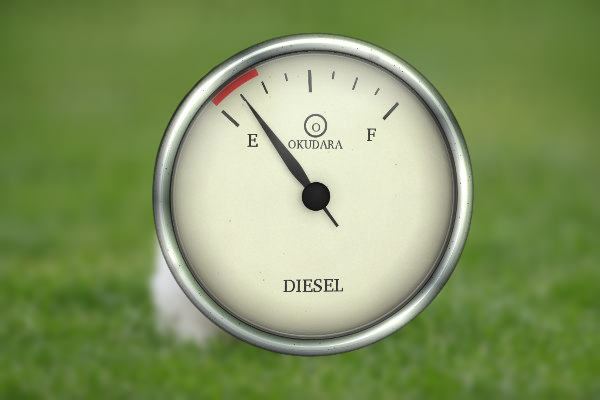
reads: **0.125**
